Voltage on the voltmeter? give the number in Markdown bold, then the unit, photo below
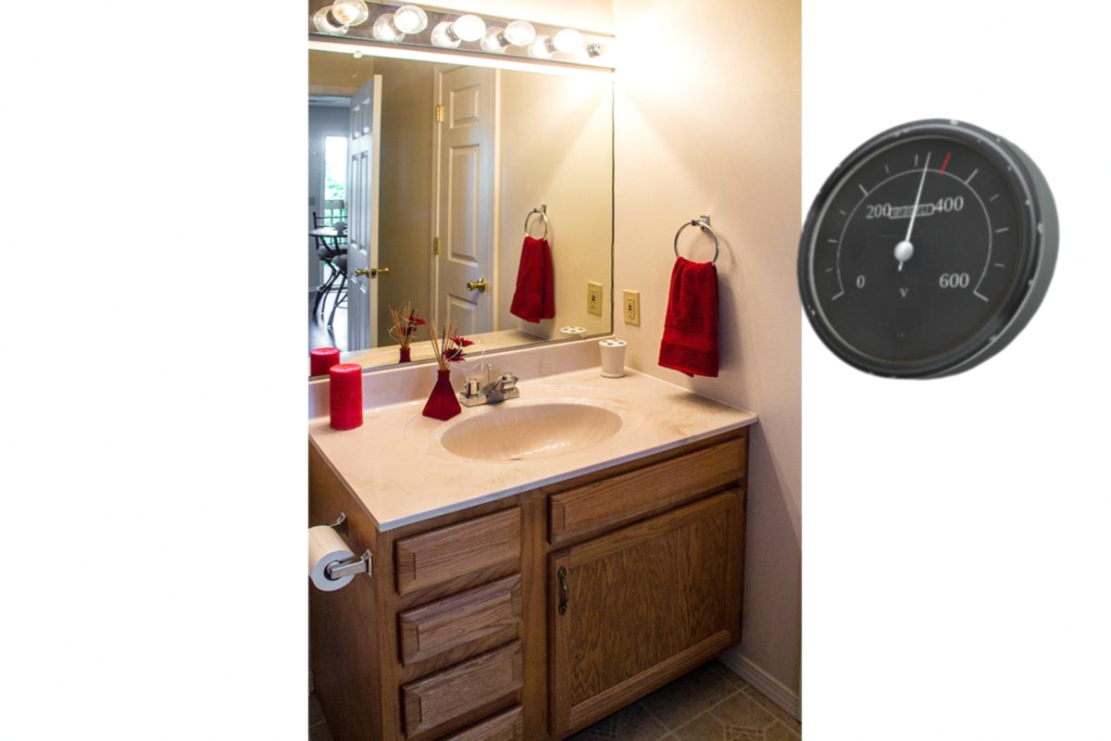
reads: **325** V
